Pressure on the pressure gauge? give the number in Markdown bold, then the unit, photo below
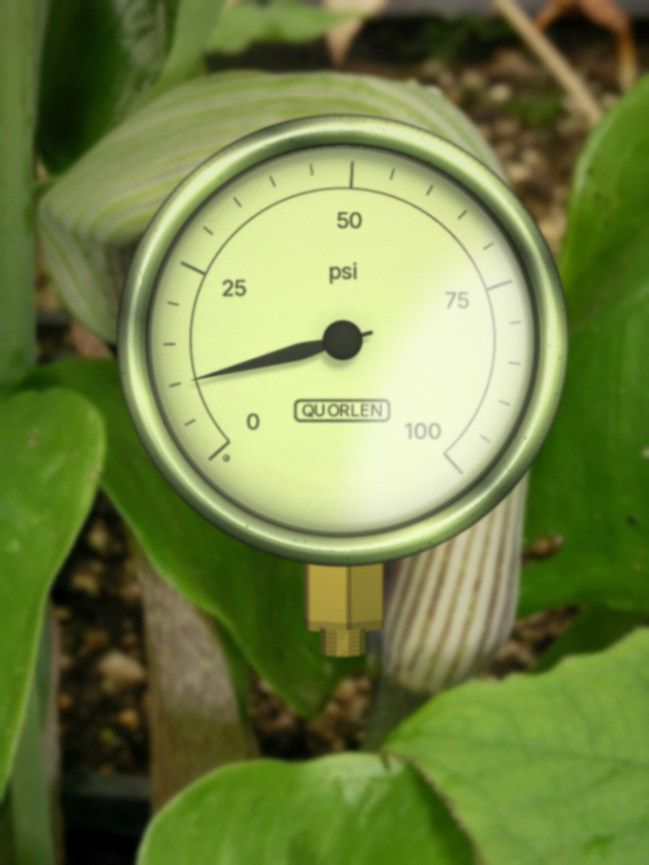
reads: **10** psi
